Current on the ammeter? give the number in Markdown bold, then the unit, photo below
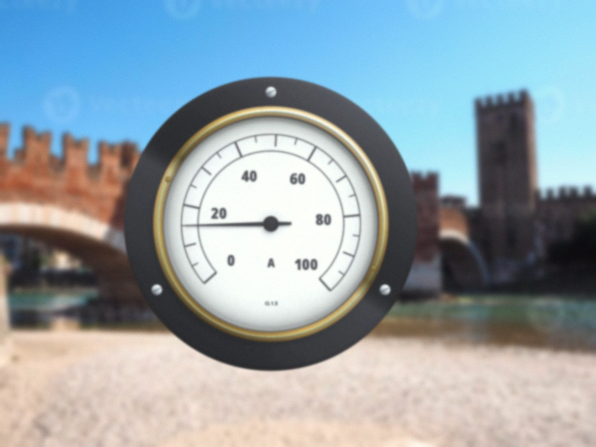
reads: **15** A
